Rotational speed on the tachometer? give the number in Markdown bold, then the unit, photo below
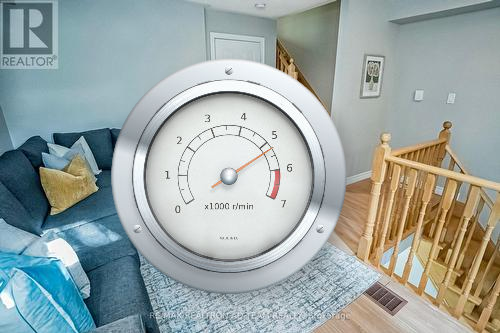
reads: **5250** rpm
